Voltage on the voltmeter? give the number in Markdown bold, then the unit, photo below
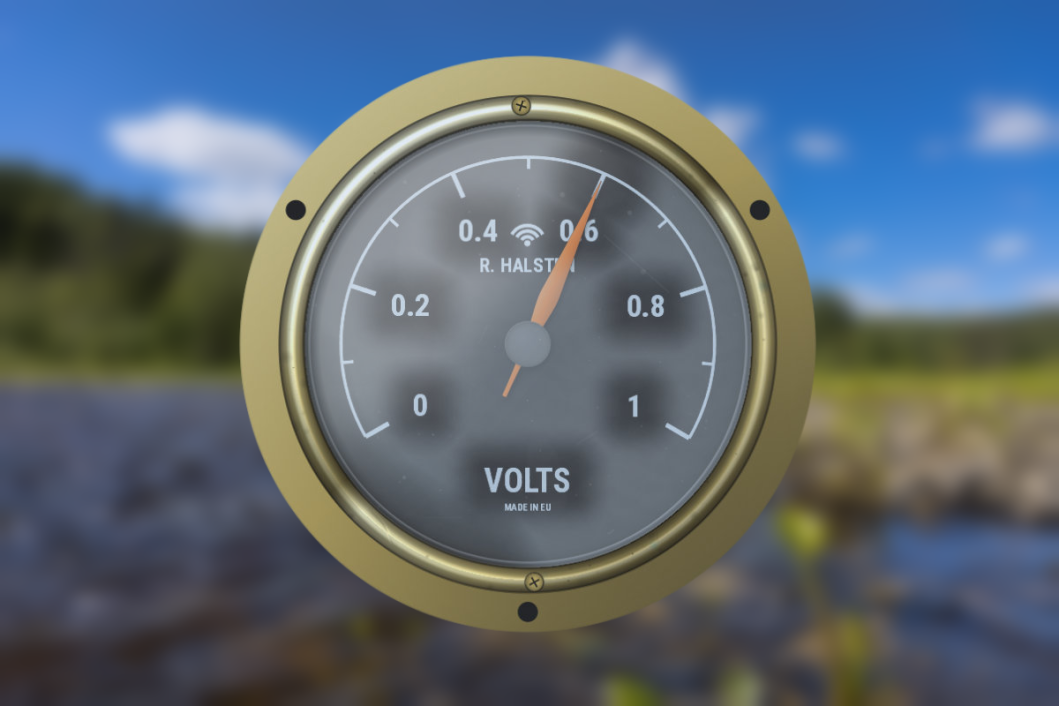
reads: **0.6** V
